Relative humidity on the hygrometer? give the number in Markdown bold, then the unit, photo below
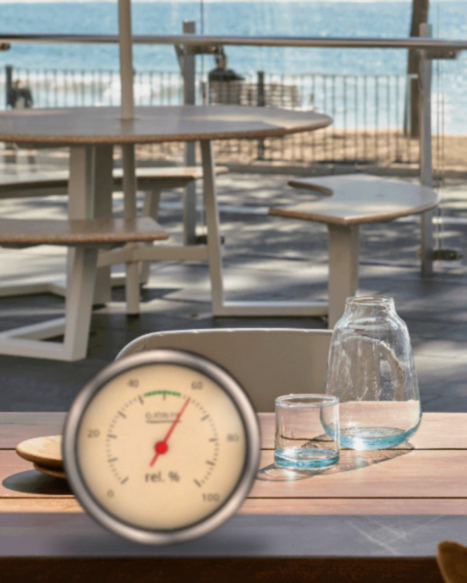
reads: **60** %
